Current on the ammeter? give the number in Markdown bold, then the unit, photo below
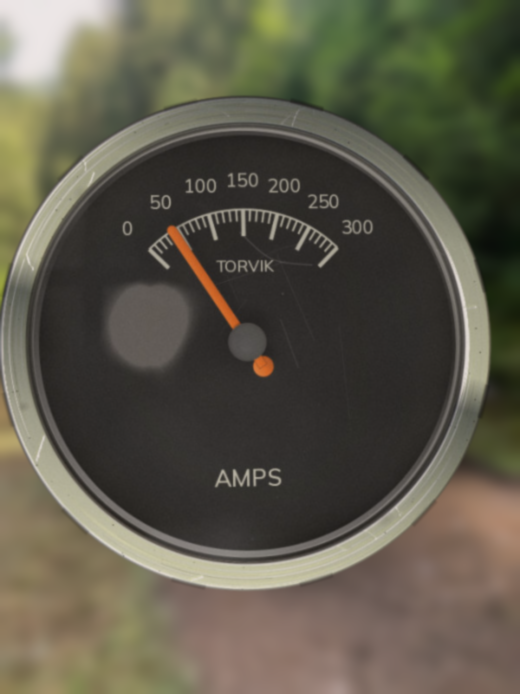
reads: **40** A
